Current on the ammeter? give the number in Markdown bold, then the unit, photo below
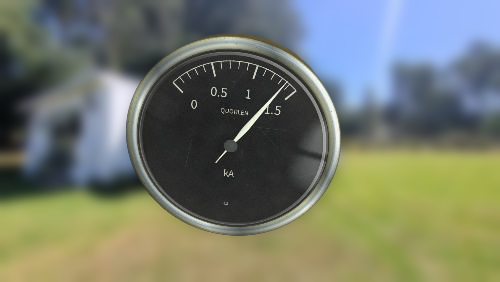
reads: **1.35** kA
